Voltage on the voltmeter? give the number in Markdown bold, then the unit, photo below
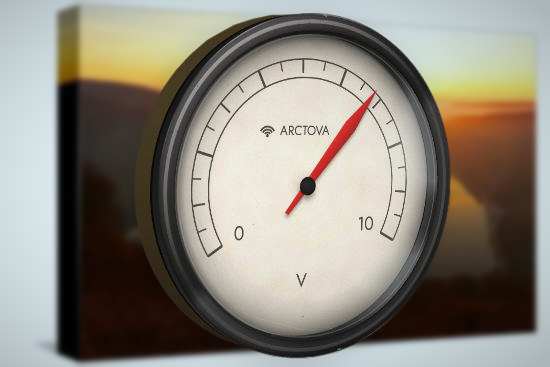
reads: **6.75** V
